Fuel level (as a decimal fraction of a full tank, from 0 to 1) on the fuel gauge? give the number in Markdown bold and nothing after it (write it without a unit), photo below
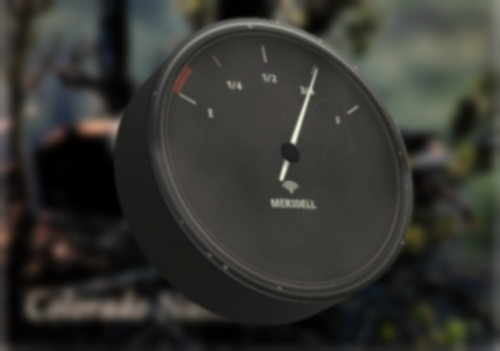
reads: **0.75**
